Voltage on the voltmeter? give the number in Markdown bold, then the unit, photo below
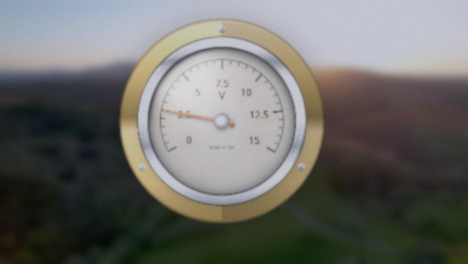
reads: **2.5** V
